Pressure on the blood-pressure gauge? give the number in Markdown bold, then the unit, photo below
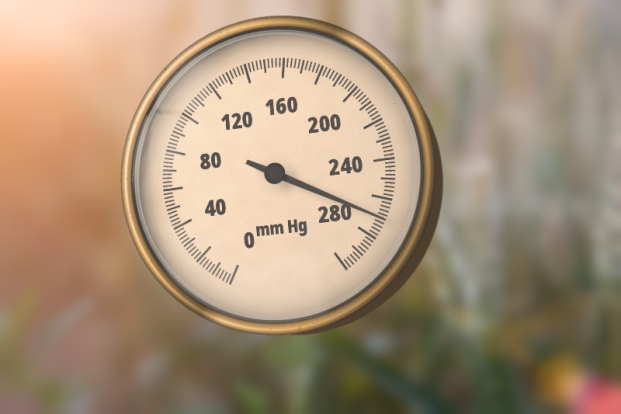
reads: **270** mmHg
